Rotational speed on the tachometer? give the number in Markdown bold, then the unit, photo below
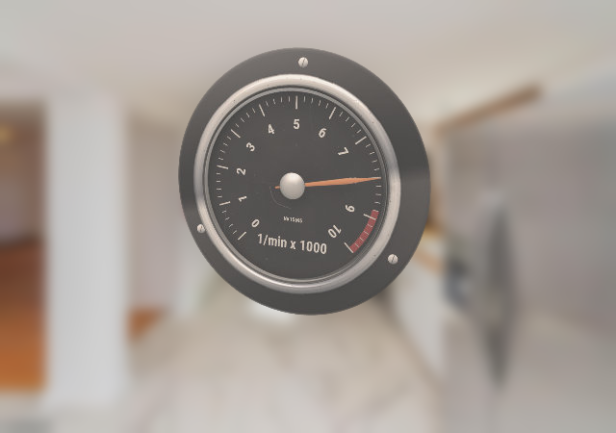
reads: **8000** rpm
